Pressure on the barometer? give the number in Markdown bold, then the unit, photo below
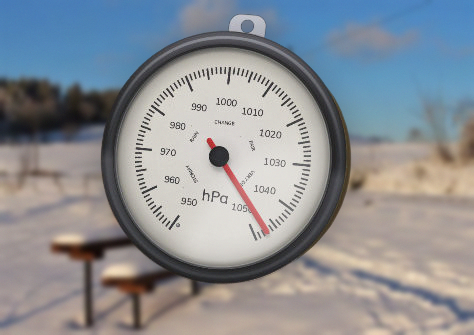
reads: **1047** hPa
